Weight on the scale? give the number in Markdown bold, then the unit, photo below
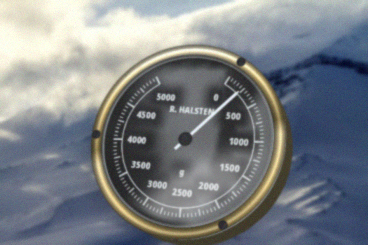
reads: **250** g
